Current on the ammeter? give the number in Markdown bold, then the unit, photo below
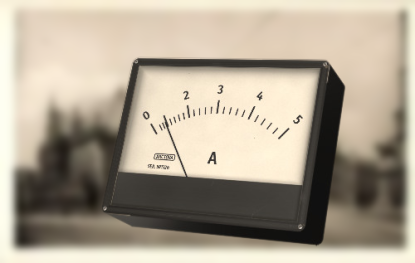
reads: **1** A
